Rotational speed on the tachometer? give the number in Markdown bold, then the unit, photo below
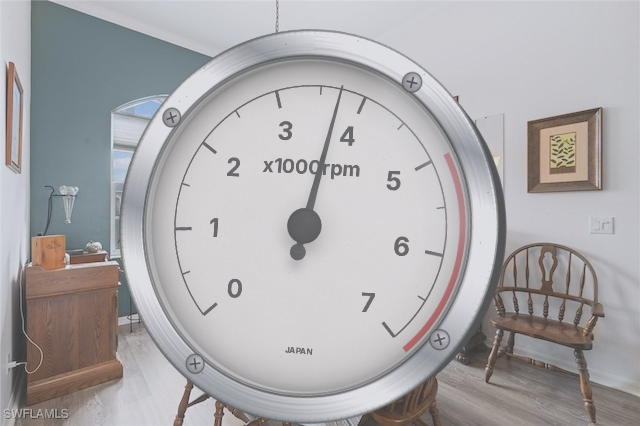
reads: **3750** rpm
